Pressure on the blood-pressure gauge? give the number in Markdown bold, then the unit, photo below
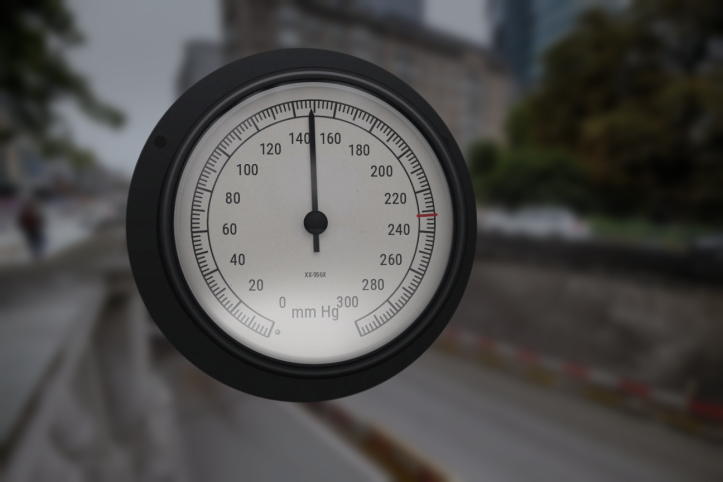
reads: **148** mmHg
